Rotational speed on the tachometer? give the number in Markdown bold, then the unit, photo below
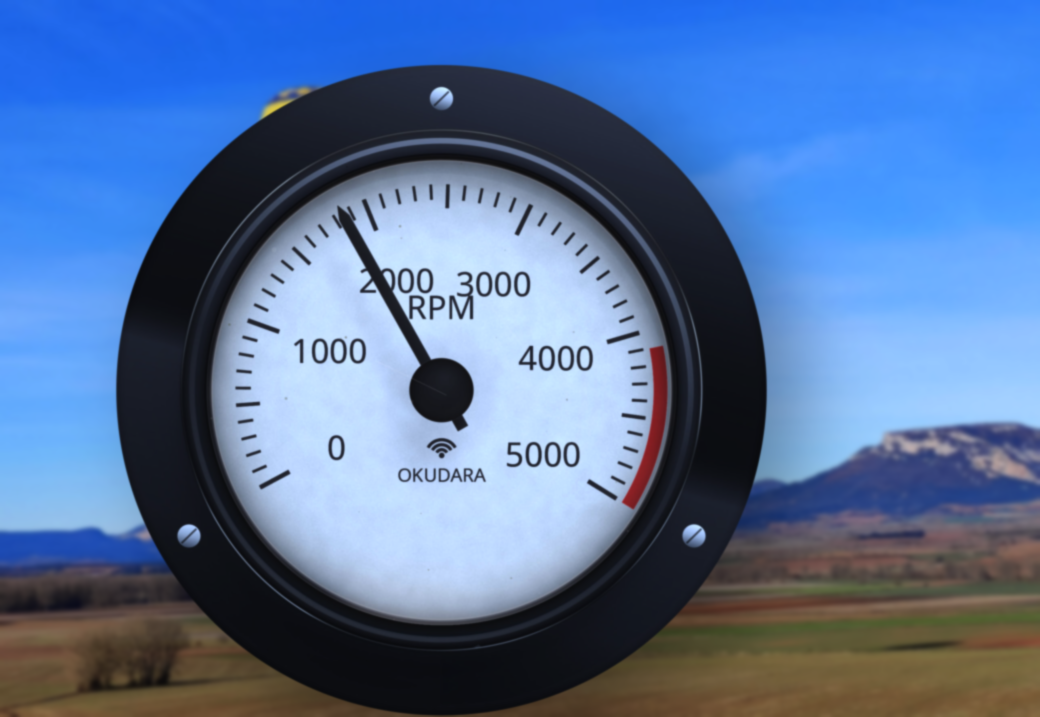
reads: **1850** rpm
